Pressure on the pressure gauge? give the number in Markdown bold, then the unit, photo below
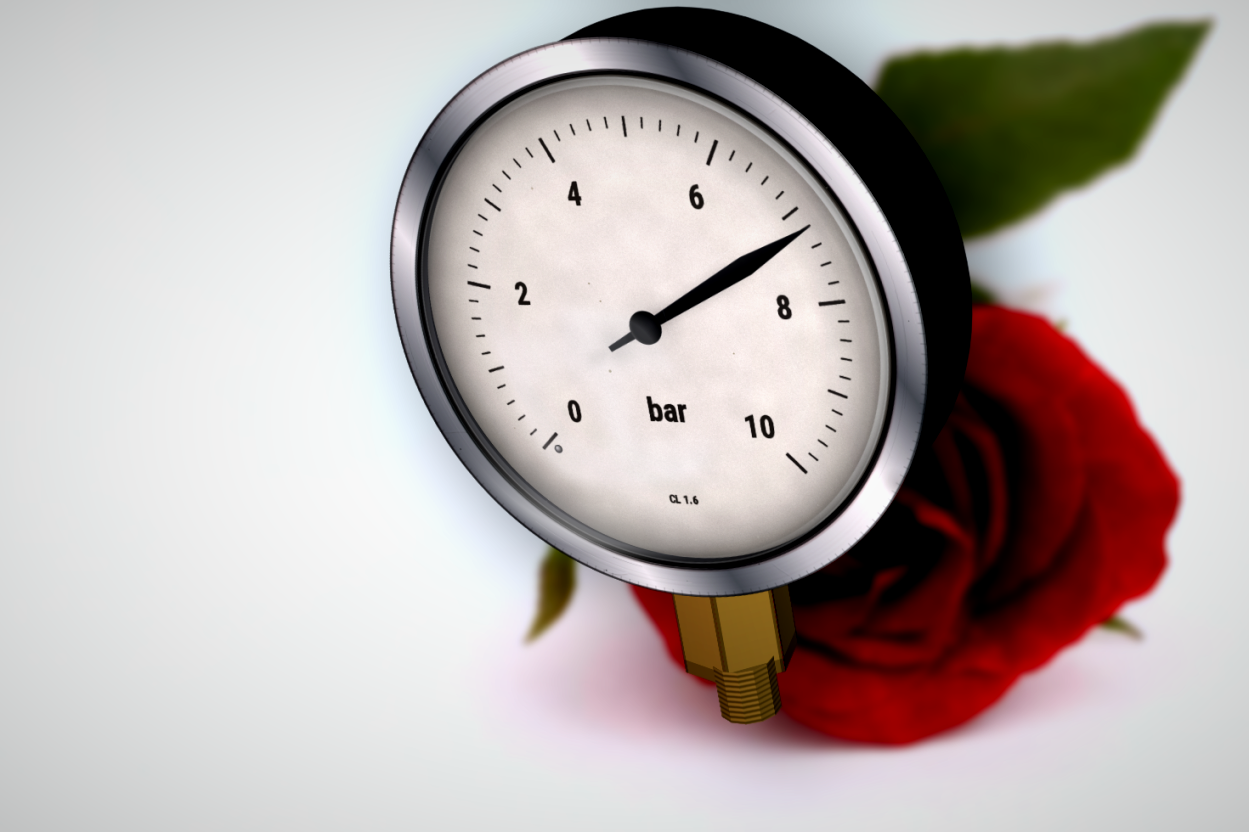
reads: **7.2** bar
